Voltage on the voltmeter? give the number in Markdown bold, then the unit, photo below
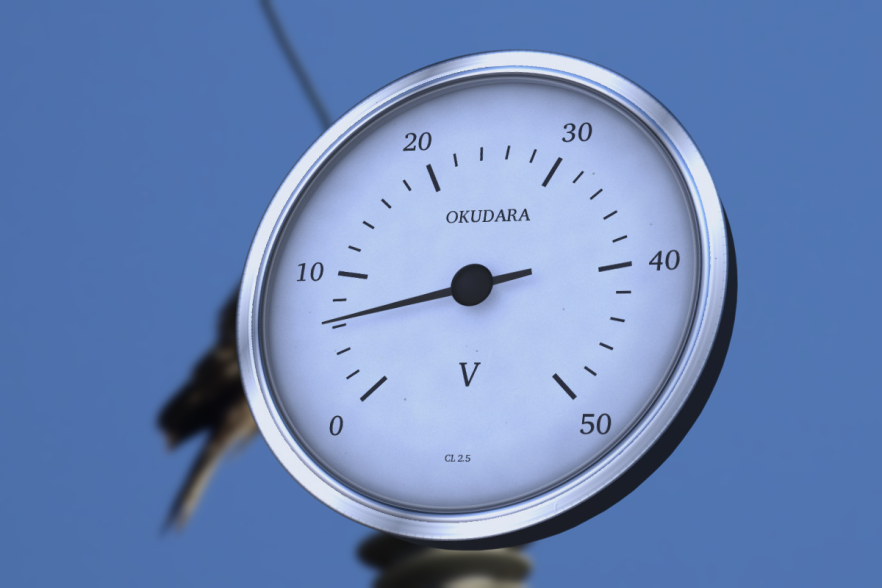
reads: **6** V
